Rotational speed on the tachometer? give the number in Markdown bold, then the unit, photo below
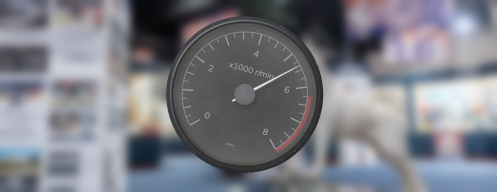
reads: **5375** rpm
